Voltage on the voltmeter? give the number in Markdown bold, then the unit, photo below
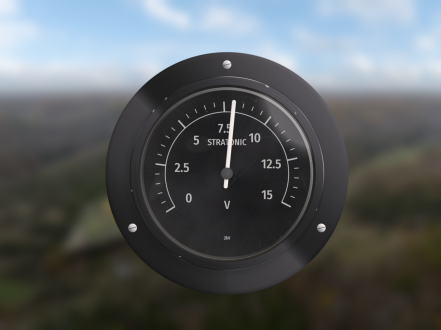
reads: **8** V
